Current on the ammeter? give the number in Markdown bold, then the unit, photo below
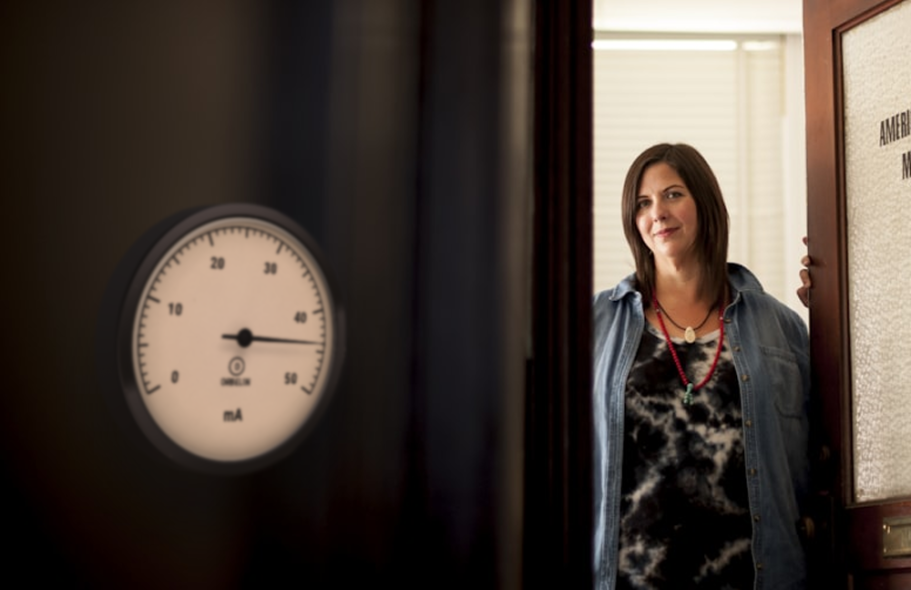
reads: **44** mA
